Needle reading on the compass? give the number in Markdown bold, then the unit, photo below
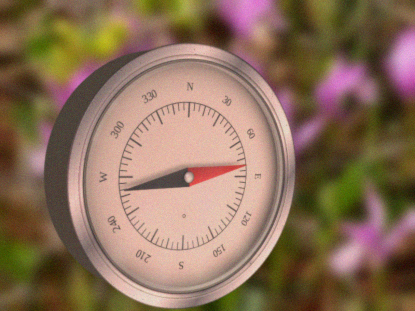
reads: **80** °
